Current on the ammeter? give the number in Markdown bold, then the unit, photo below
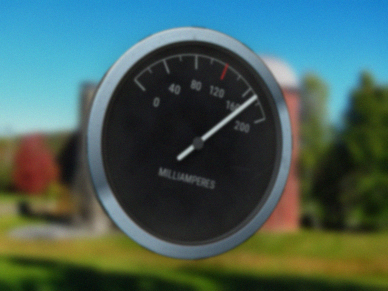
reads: **170** mA
